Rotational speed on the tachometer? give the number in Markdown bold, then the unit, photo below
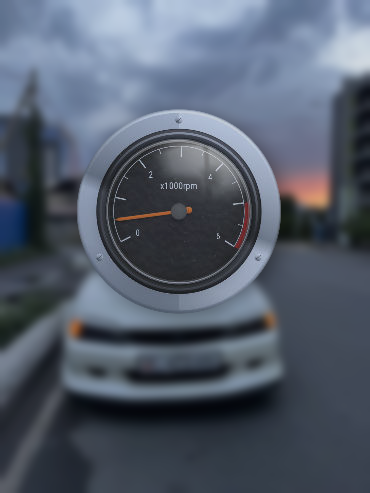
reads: **500** rpm
